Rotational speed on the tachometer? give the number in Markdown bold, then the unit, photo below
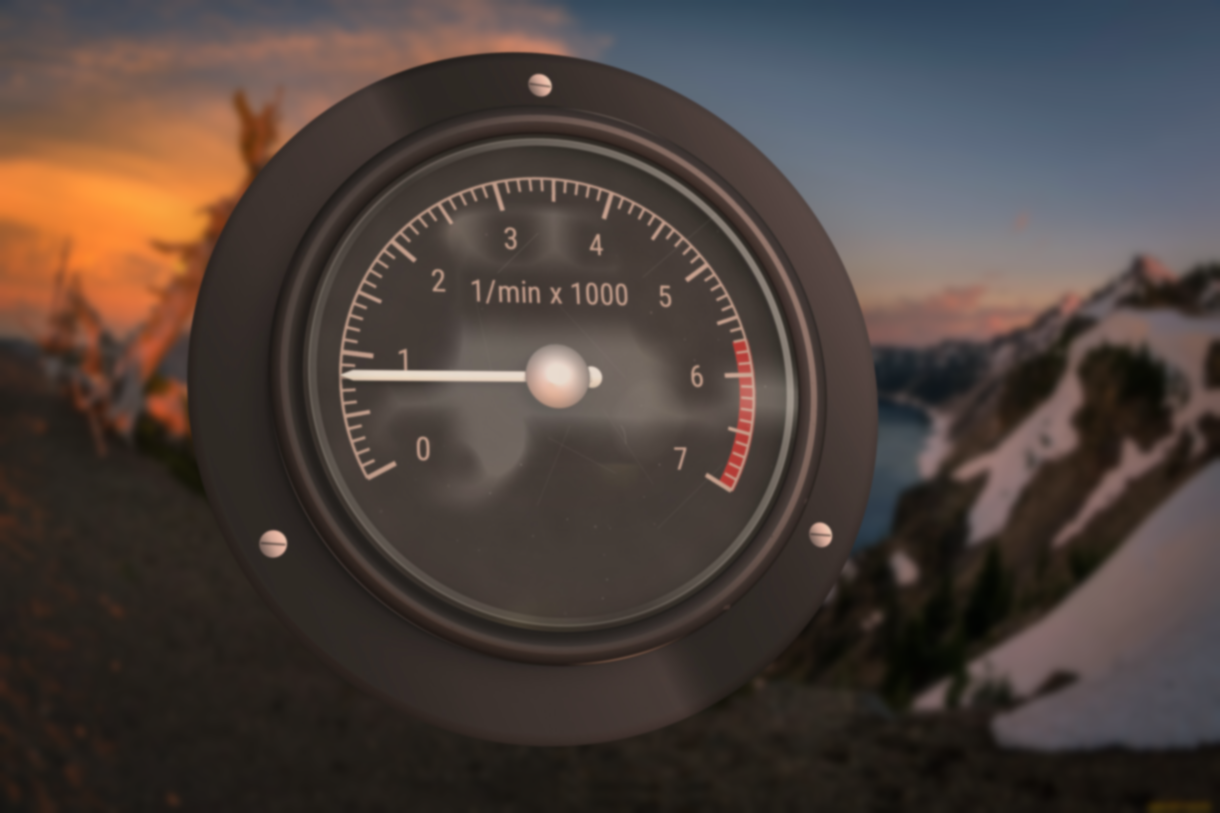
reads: **800** rpm
